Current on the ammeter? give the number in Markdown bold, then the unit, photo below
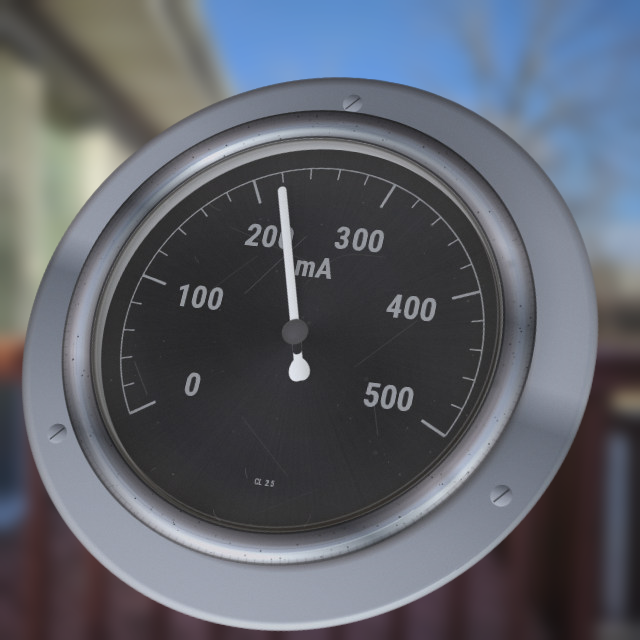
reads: **220** mA
